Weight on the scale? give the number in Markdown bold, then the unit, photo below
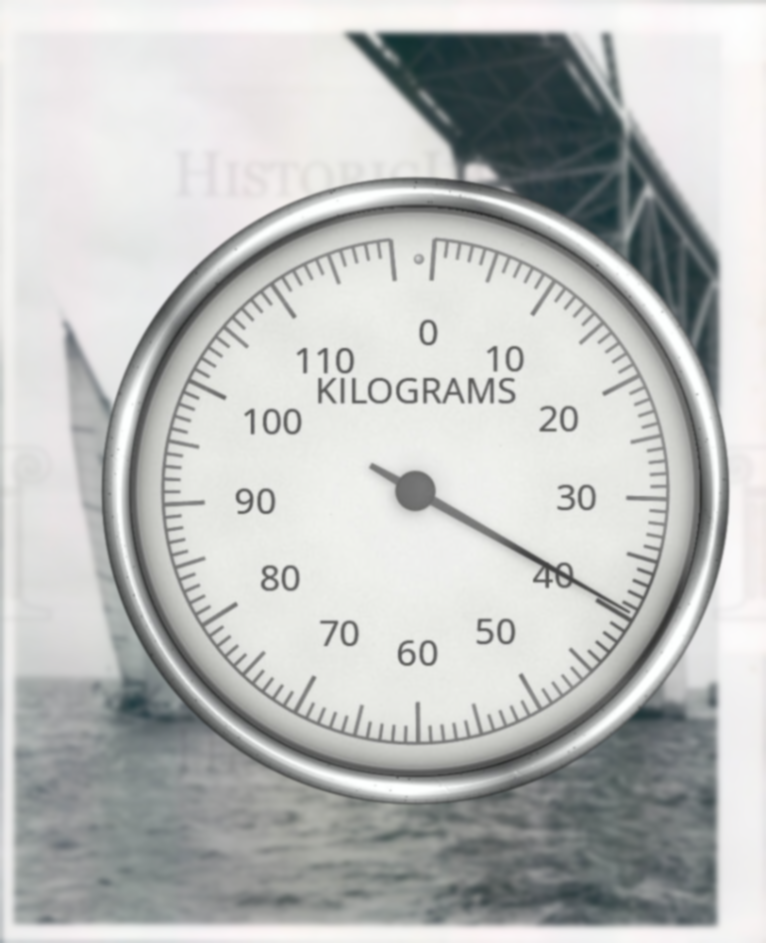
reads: **39.5** kg
